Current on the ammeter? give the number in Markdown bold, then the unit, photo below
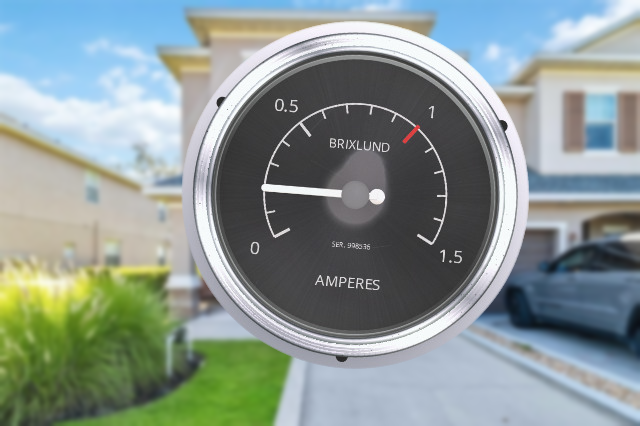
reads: **0.2** A
